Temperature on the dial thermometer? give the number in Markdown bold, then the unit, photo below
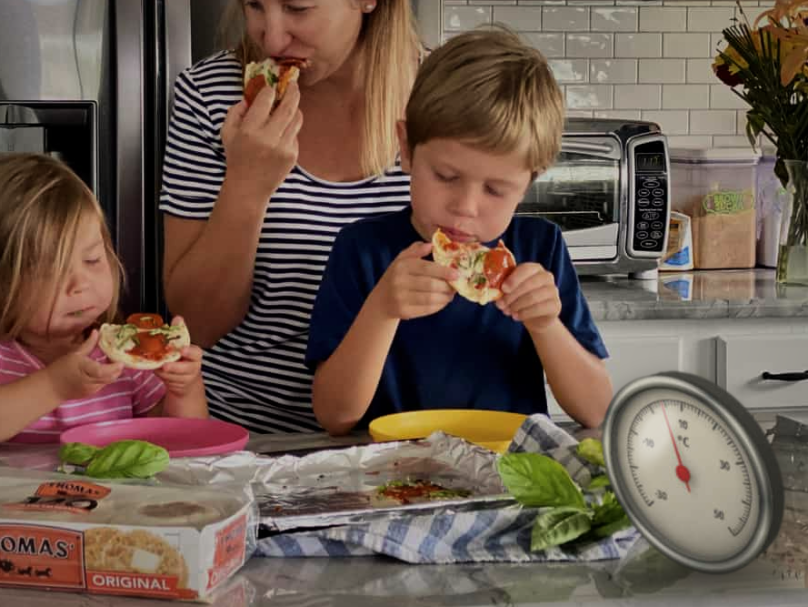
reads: **5** °C
